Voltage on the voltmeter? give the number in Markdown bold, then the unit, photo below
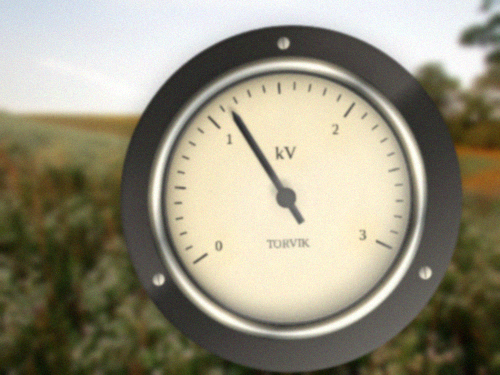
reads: **1.15** kV
